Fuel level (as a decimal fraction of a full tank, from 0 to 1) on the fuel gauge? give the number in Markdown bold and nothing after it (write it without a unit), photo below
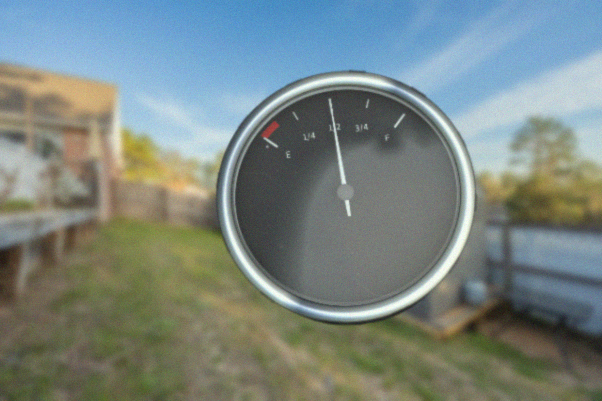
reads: **0.5**
